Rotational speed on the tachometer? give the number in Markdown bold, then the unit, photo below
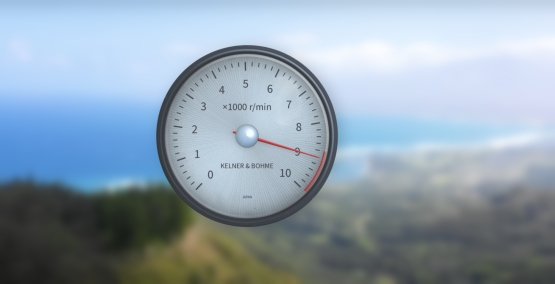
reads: **9000** rpm
